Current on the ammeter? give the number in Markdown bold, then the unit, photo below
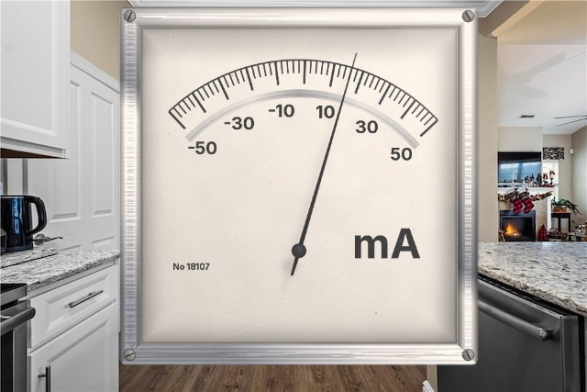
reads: **16** mA
